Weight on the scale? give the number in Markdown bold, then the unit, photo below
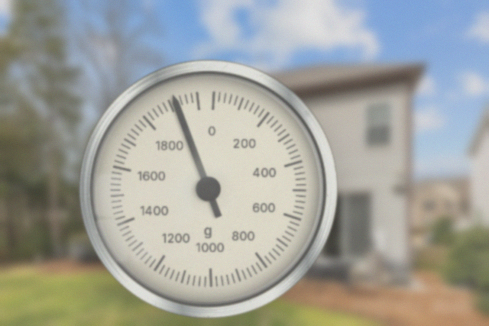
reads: **1920** g
